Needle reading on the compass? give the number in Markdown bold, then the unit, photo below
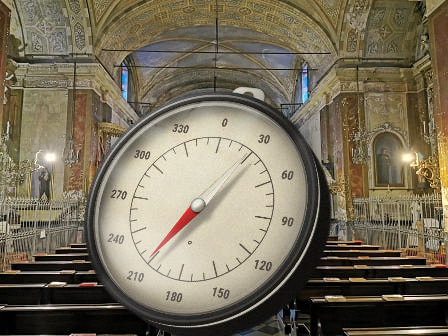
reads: **210** °
